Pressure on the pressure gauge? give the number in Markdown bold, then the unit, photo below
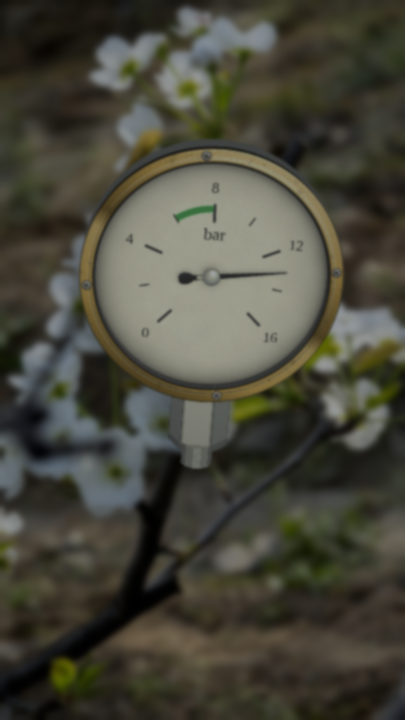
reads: **13** bar
